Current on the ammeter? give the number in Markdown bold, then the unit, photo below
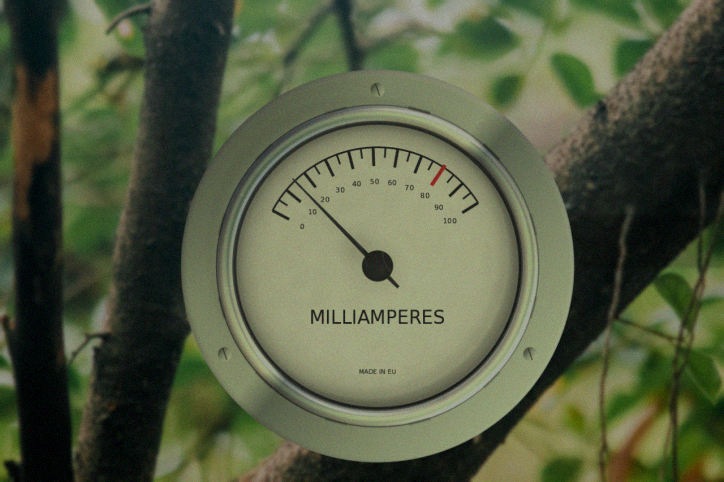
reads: **15** mA
